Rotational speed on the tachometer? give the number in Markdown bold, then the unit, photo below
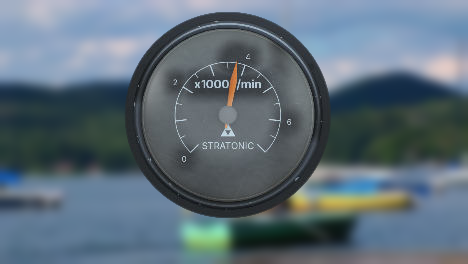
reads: **3750** rpm
